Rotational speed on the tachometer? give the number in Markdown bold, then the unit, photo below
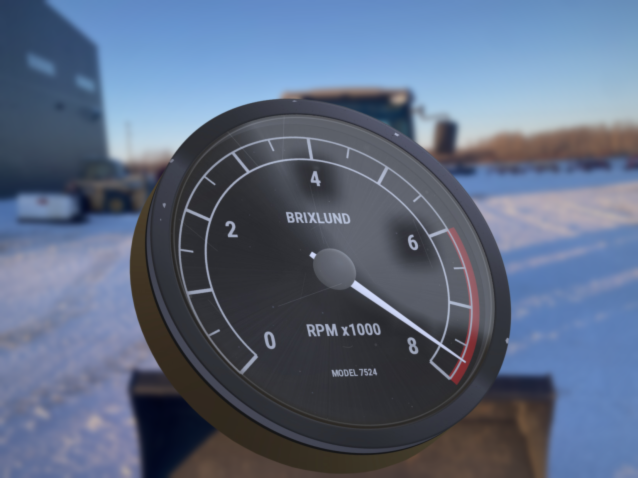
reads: **7750** rpm
